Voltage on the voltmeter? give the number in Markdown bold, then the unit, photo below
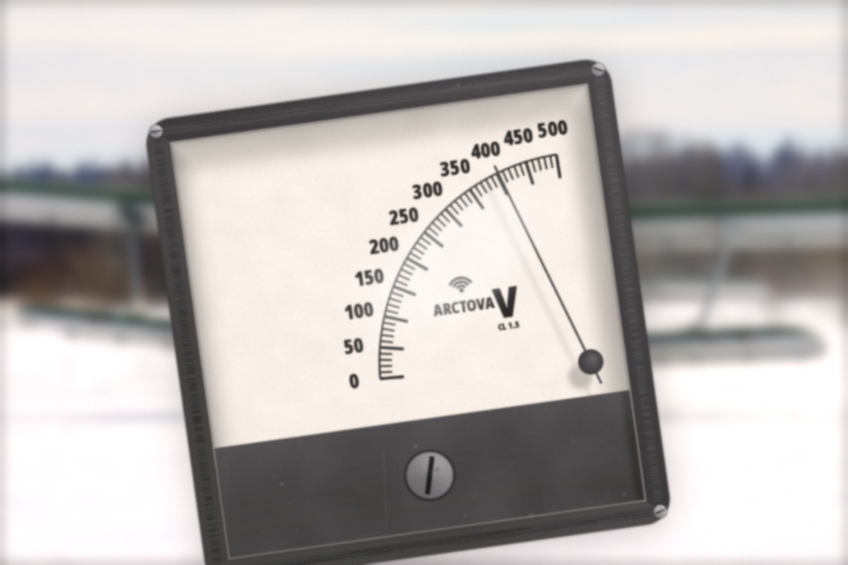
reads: **400** V
